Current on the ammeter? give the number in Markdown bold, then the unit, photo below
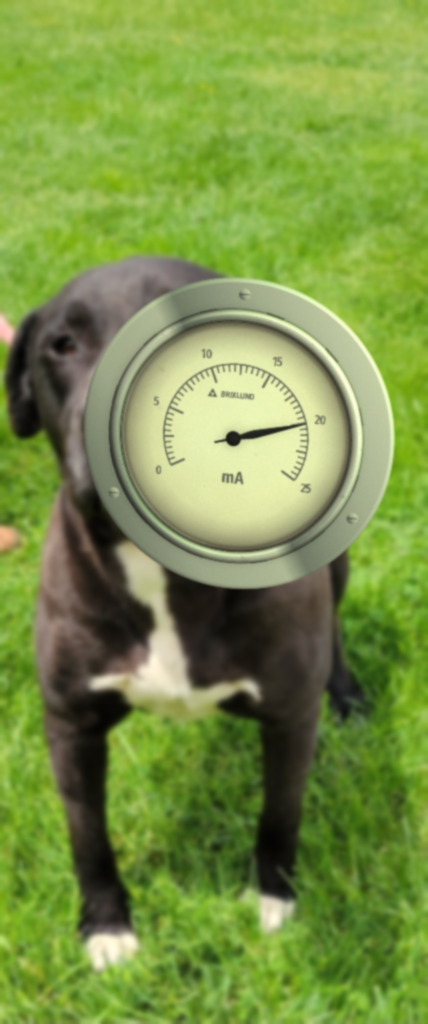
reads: **20** mA
